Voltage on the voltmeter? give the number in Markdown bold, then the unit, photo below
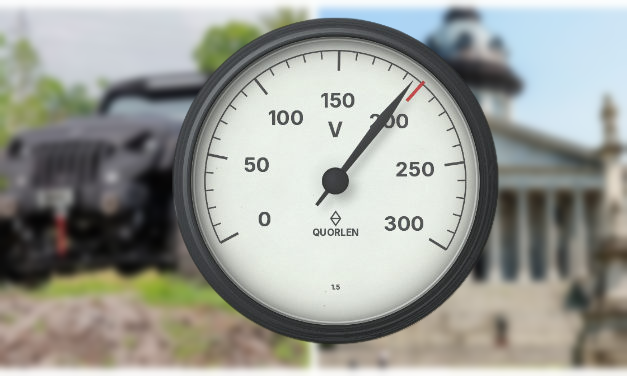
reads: **195** V
